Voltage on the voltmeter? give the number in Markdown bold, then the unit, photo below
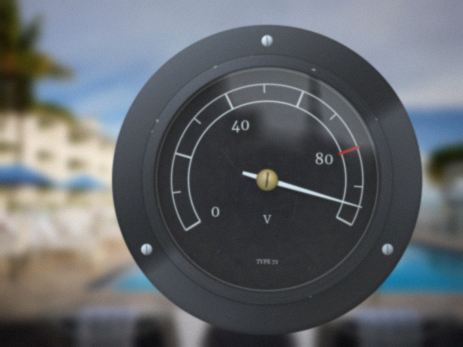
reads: **95** V
